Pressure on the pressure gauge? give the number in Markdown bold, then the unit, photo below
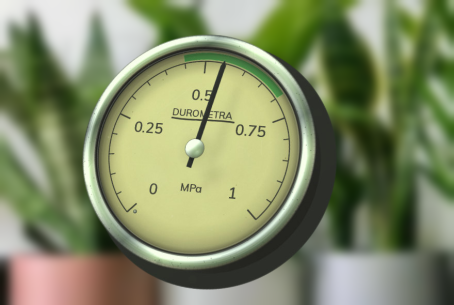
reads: **0.55** MPa
